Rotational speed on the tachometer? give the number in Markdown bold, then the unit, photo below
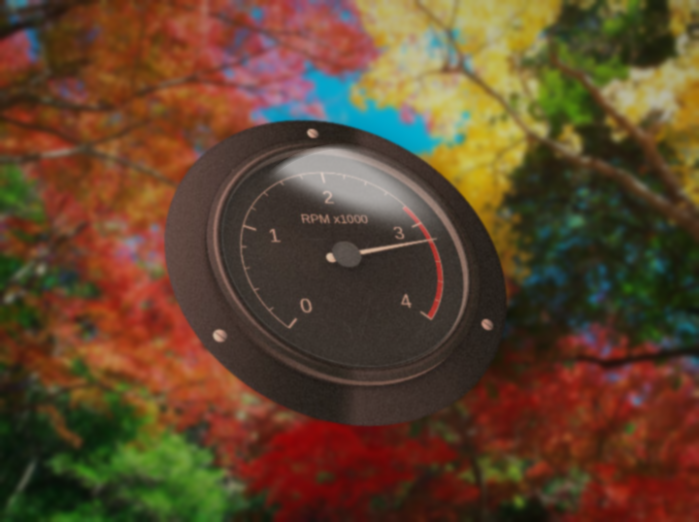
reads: **3200** rpm
